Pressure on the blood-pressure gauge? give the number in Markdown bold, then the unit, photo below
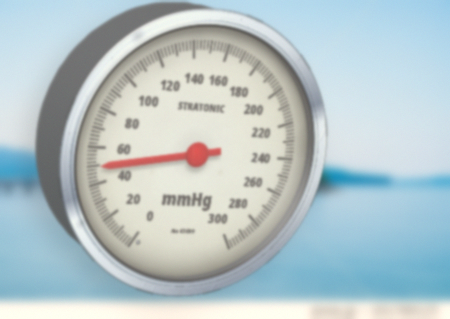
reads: **50** mmHg
